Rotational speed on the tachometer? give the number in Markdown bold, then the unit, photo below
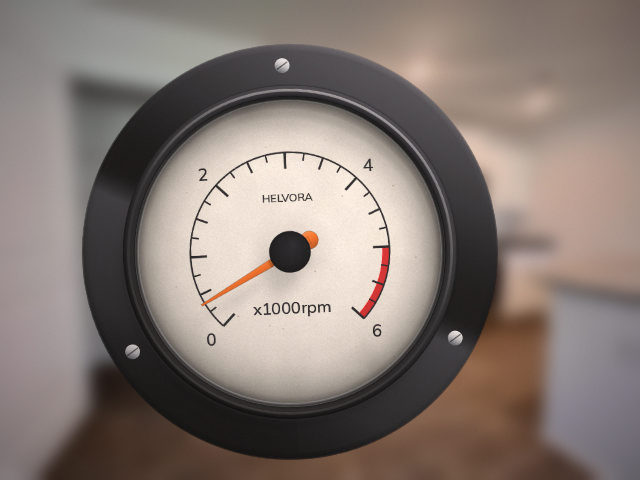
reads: **375** rpm
